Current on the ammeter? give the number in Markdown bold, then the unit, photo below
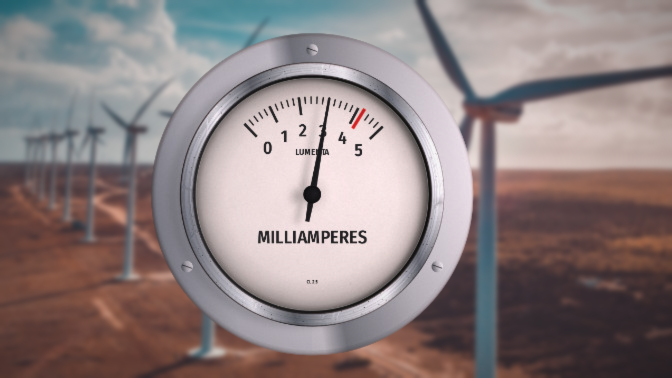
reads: **3** mA
